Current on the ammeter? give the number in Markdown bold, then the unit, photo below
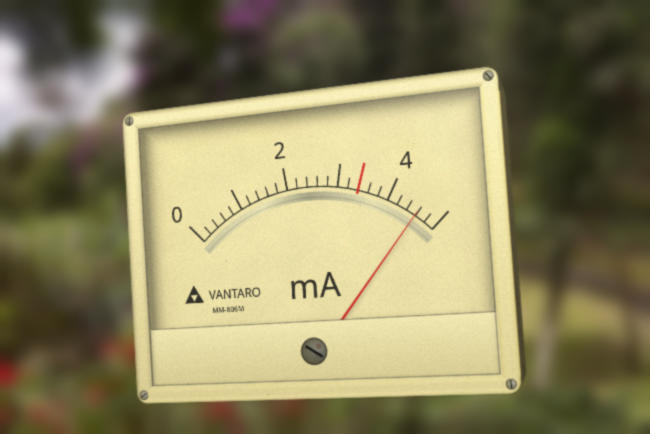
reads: **4.6** mA
